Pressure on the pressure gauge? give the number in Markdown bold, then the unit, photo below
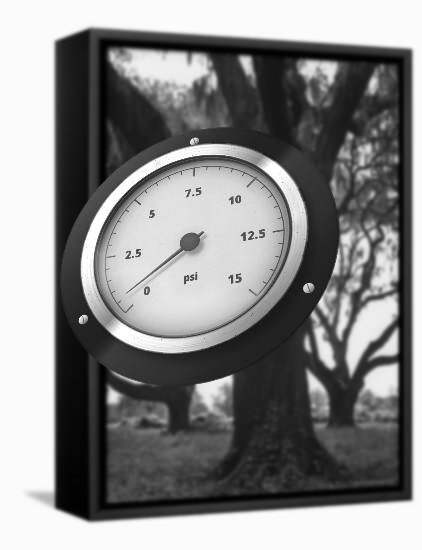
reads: **0.5** psi
